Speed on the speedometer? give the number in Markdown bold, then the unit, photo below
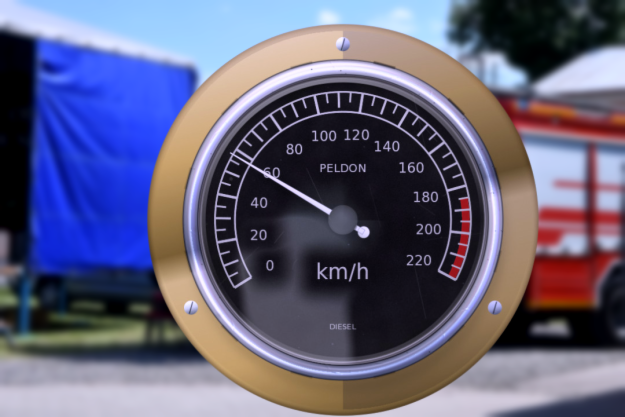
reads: **57.5** km/h
